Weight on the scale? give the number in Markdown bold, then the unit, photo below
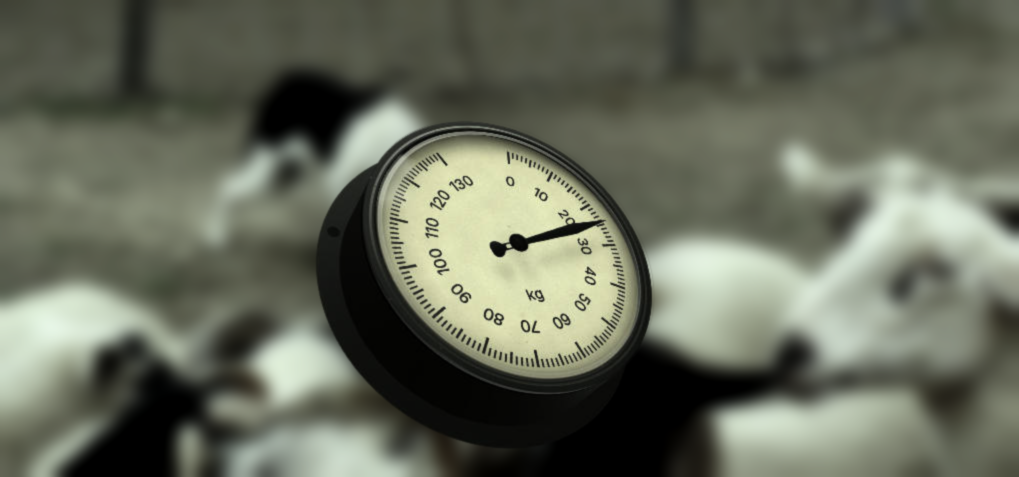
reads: **25** kg
